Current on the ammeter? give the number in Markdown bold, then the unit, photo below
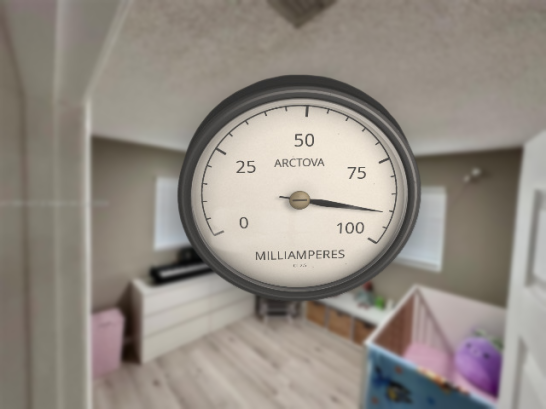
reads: **90** mA
